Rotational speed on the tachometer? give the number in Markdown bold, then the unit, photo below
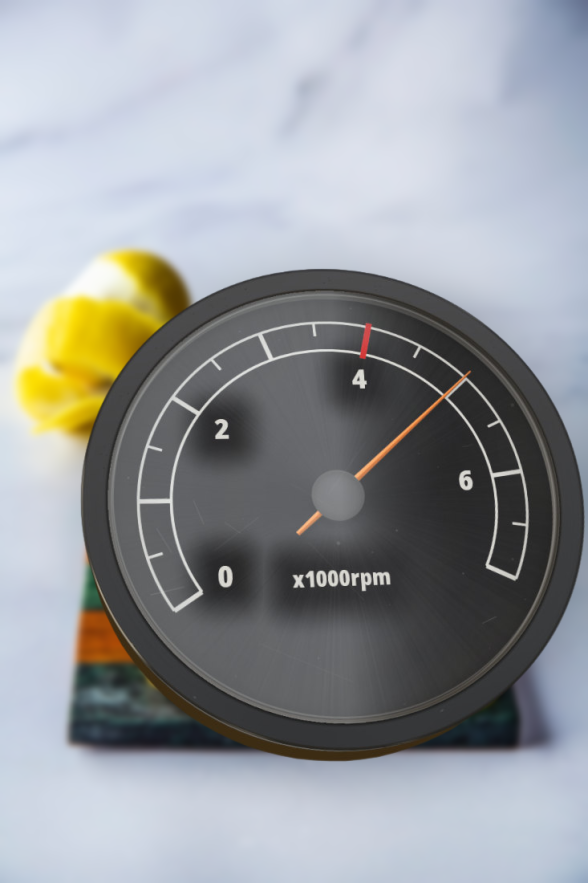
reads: **5000** rpm
